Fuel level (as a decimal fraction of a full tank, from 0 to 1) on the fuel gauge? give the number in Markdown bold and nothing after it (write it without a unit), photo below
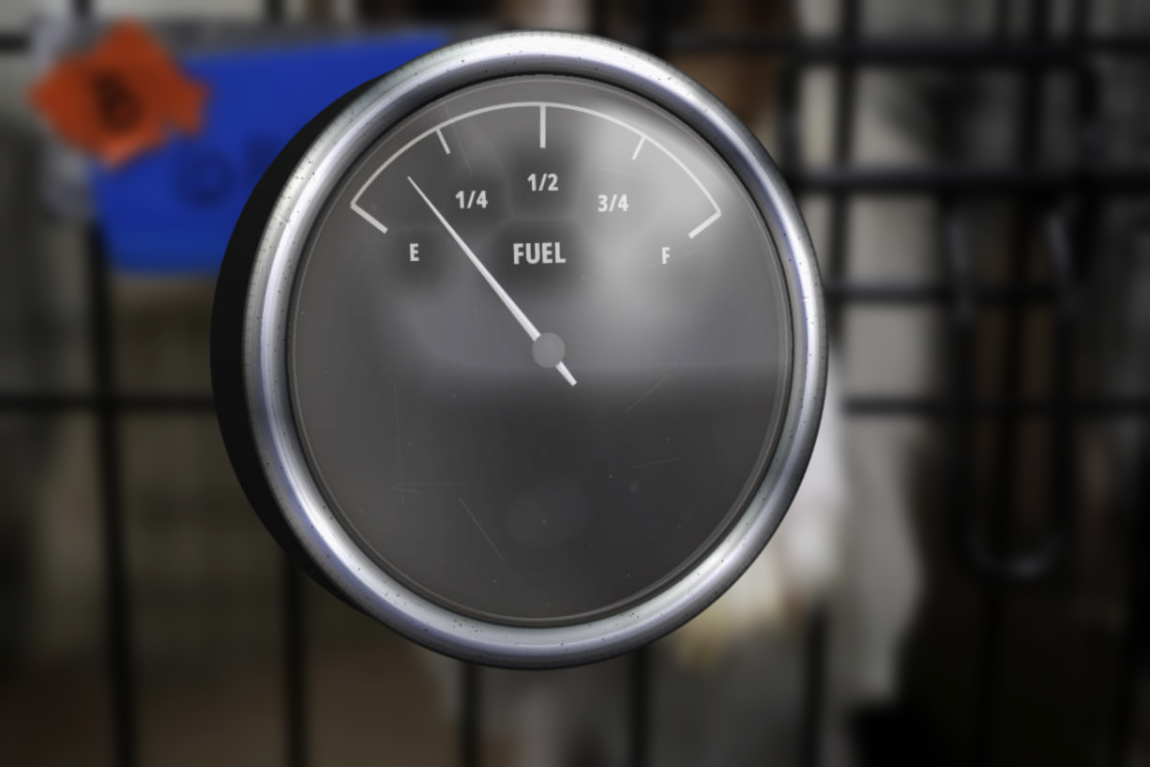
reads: **0.125**
